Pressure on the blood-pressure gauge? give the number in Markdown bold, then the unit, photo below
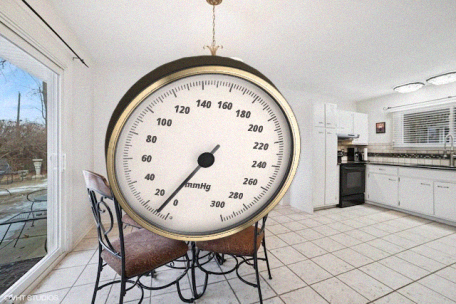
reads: **10** mmHg
